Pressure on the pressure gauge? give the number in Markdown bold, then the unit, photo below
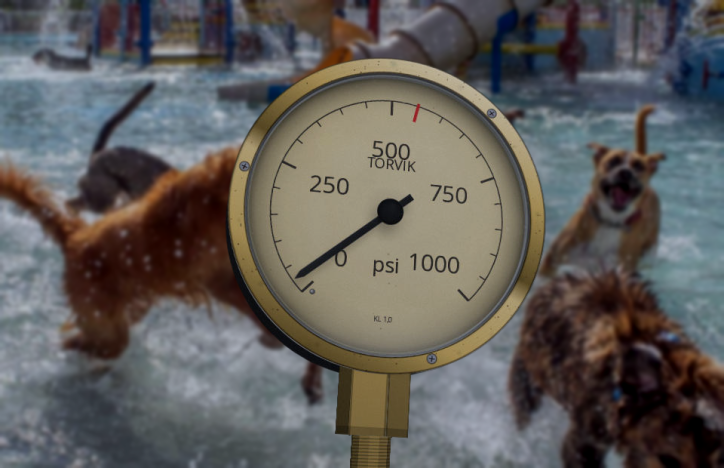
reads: **25** psi
